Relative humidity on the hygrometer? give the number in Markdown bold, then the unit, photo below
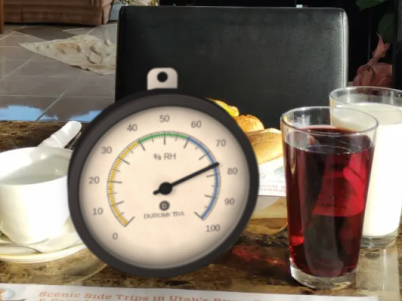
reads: **75** %
